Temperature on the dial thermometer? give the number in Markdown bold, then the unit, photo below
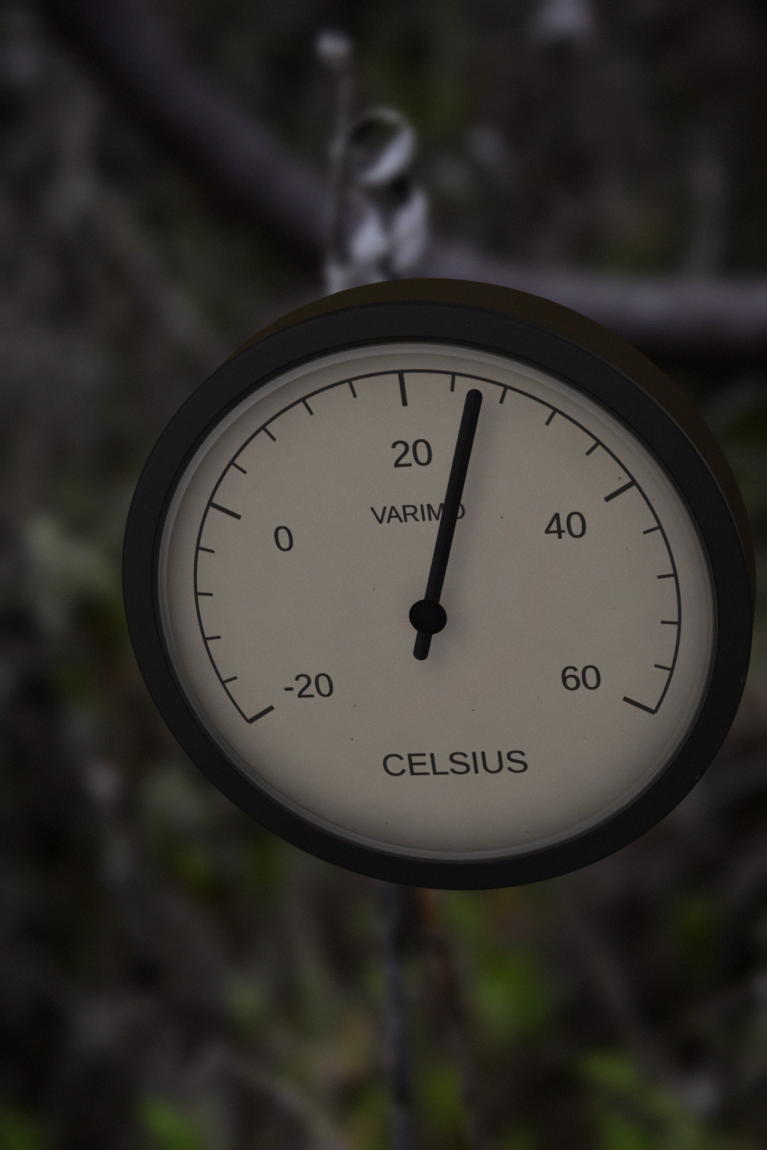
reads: **26** °C
